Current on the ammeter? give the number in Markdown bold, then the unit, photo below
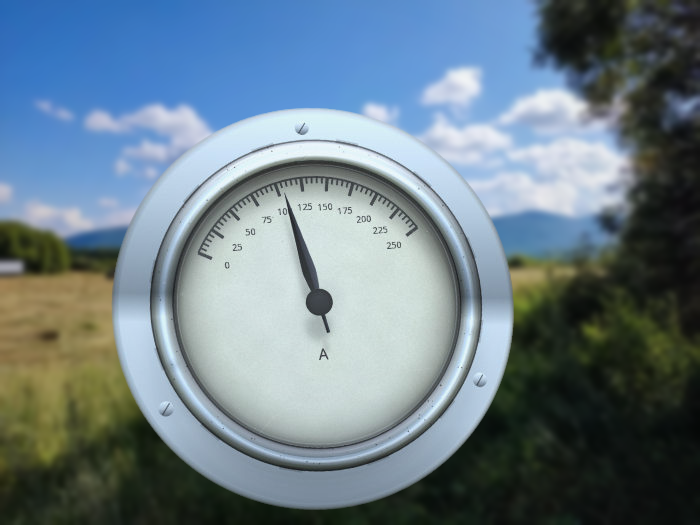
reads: **105** A
